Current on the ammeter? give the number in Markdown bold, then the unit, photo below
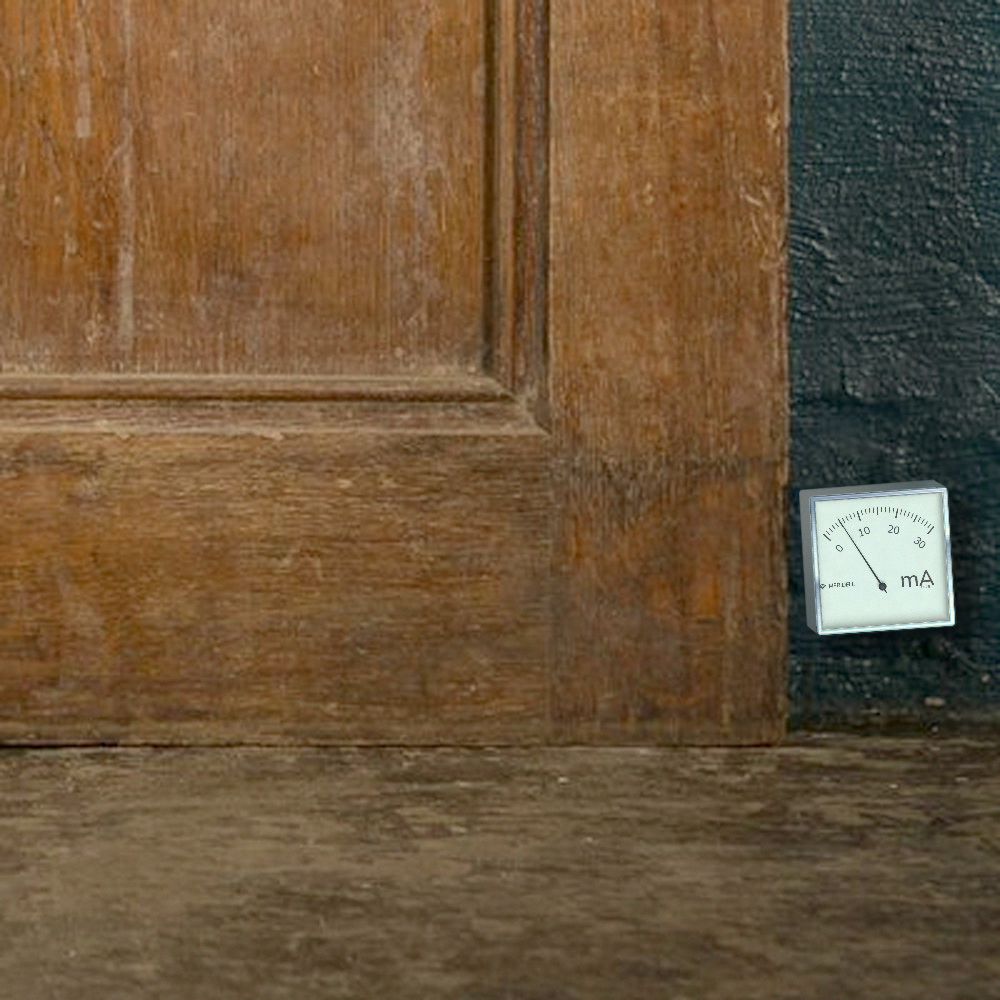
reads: **5** mA
